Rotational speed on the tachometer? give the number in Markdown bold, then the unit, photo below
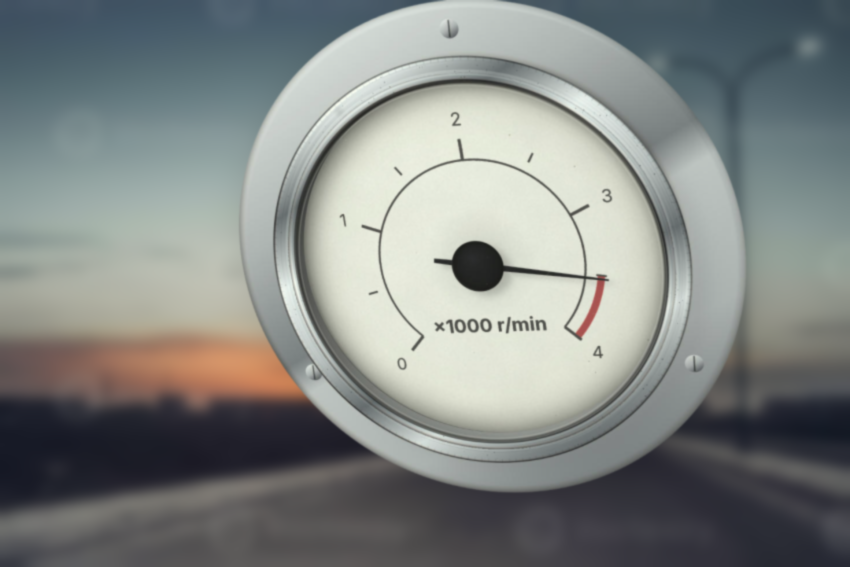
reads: **3500** rpm
